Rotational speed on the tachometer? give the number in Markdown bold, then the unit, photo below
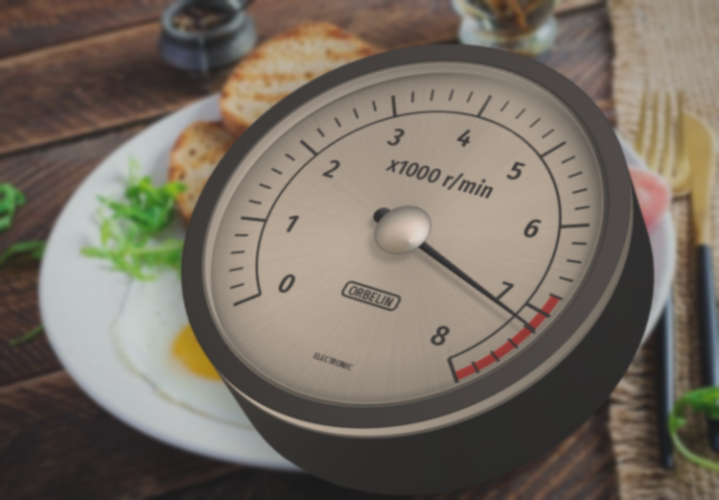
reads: **7200** rpm
